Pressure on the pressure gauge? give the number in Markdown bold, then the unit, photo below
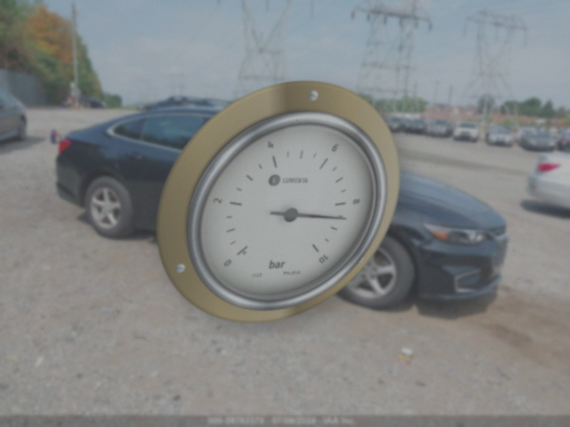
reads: **8.5** bar
